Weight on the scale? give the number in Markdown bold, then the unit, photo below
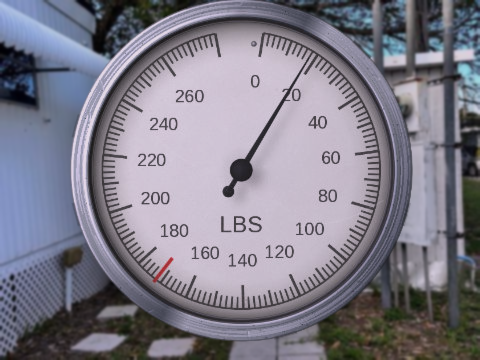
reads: **18** lb
